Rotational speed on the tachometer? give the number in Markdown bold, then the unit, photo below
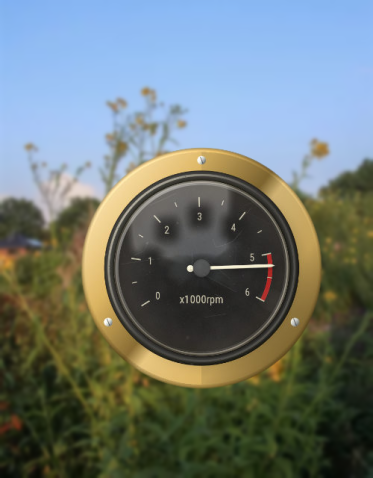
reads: **5250** rpm
